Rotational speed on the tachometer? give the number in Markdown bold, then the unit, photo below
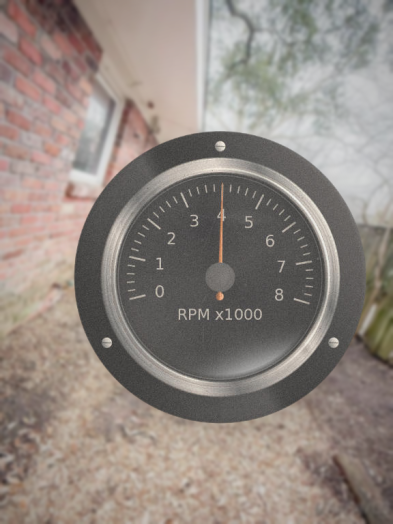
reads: **4000** rpm
